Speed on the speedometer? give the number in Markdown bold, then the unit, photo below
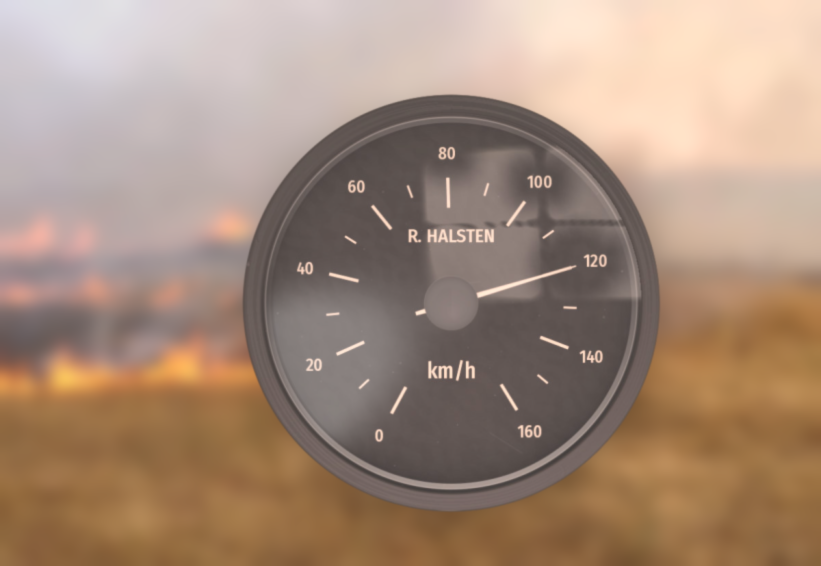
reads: **120** km/h
